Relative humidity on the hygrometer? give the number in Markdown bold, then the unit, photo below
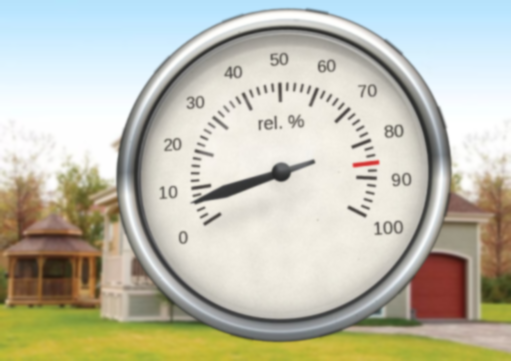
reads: **6** %
